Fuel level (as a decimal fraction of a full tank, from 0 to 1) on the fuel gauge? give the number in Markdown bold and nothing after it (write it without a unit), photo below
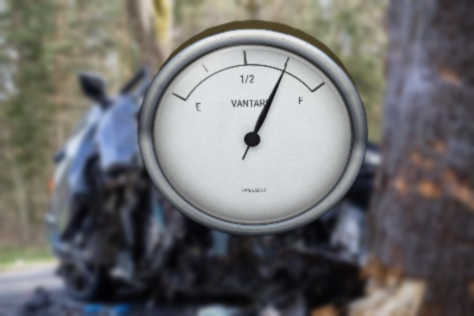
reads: **0.75**
